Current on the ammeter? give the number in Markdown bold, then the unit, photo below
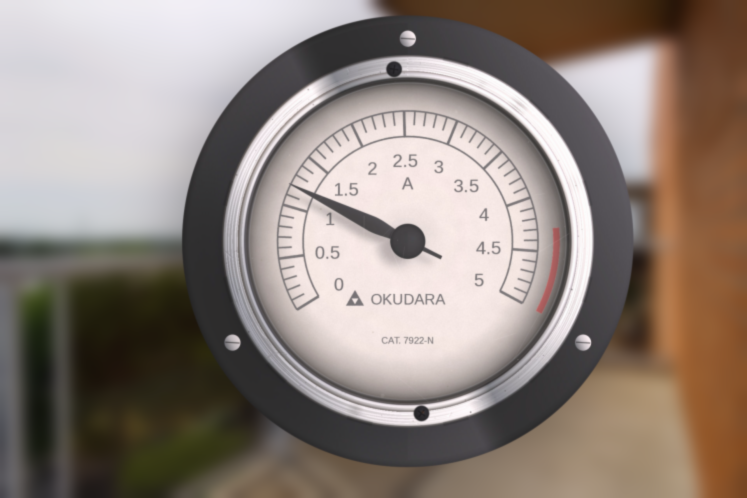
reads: **1.2** A
